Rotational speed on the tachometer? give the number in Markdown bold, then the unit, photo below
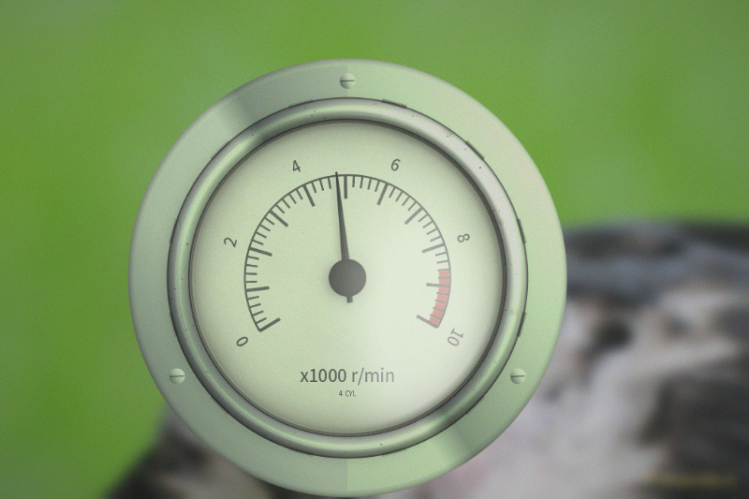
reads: **4800** rpm
